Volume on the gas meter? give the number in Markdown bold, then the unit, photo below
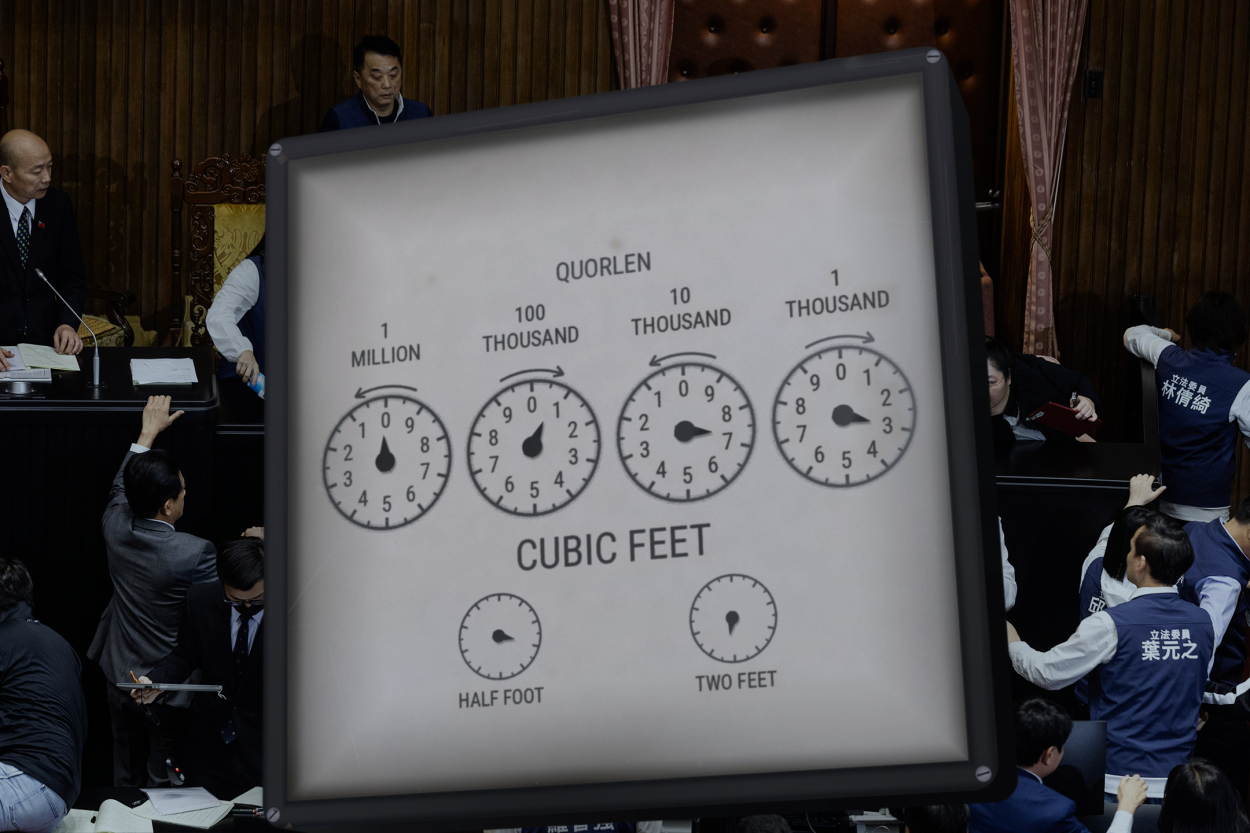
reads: **7300** ft³
